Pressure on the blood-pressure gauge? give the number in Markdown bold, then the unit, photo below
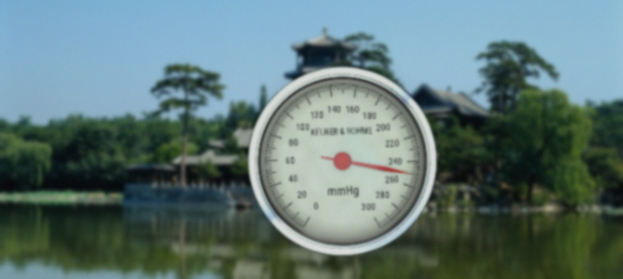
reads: **250** mmHg
